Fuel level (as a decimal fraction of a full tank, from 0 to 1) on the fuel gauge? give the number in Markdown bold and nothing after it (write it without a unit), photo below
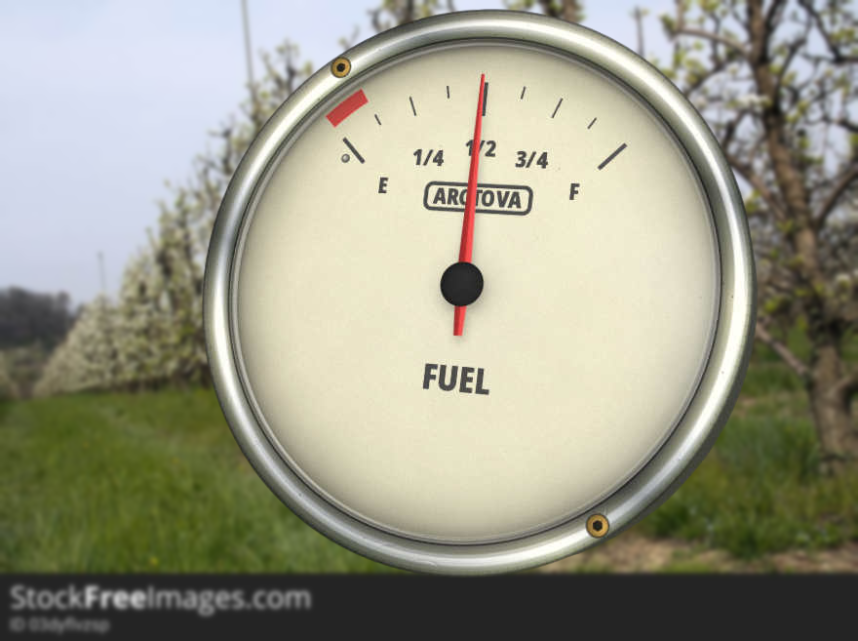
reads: **0.5**
